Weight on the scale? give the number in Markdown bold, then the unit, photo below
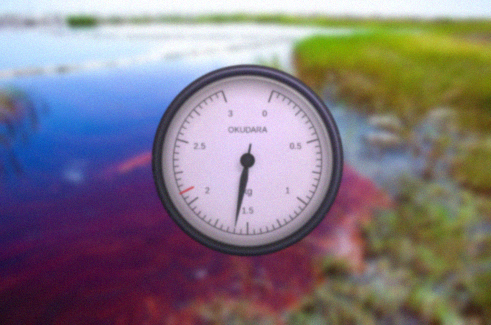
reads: **1.6** kg
